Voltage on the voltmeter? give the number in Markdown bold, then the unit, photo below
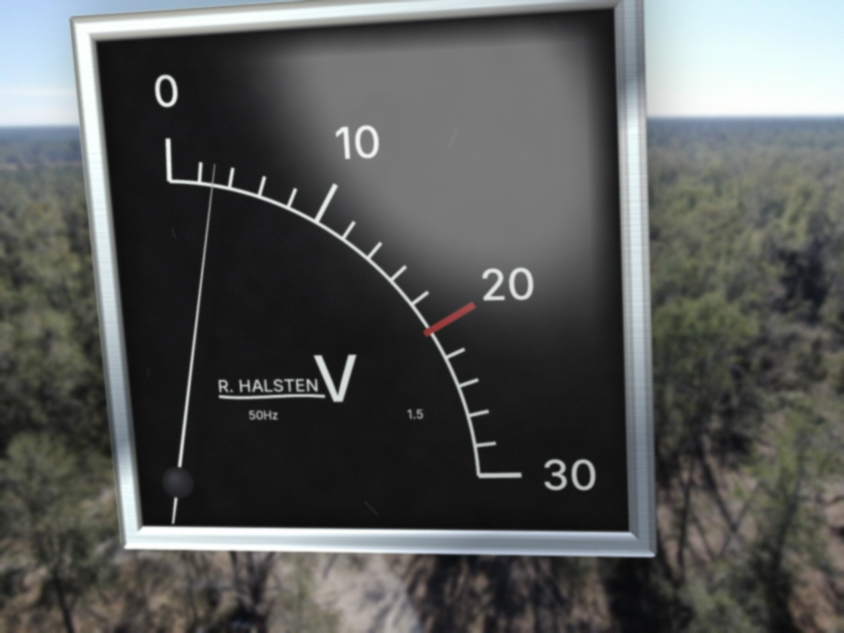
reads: **3** V
